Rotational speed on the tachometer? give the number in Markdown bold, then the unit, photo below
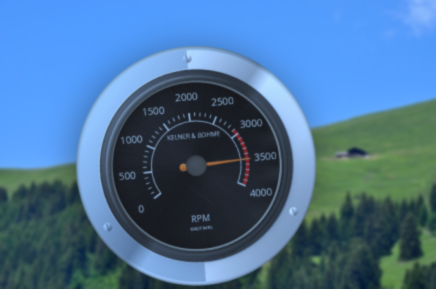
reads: **3500** rpm
